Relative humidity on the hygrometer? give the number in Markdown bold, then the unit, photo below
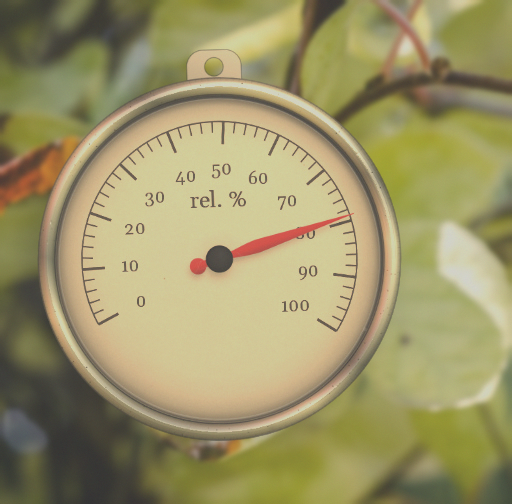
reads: **79** %
